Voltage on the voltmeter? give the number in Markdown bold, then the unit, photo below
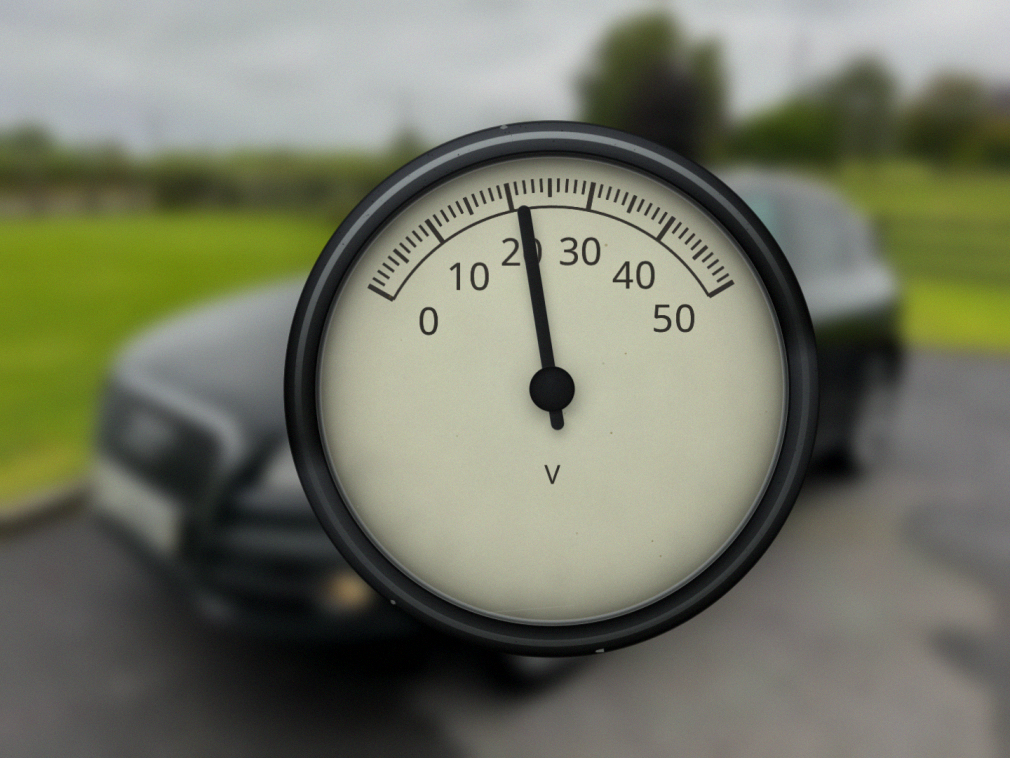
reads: **21.5** V
